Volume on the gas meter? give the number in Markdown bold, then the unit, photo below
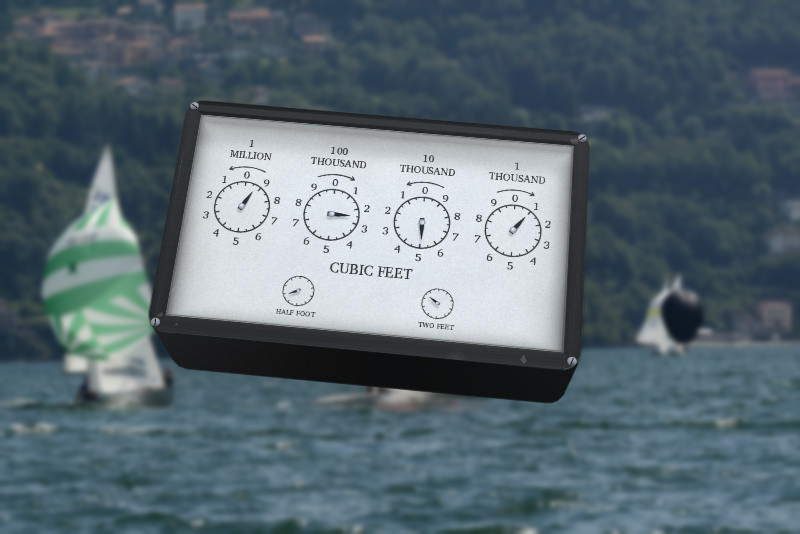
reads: **925100** ft³
